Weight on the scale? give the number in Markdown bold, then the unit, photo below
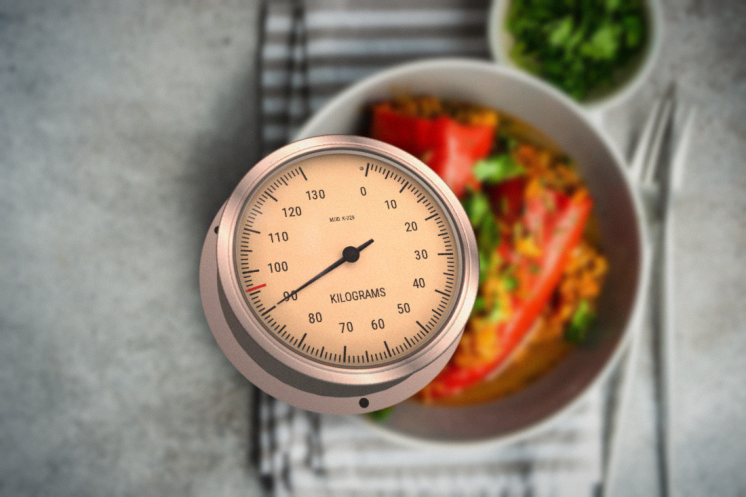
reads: **90** kg
